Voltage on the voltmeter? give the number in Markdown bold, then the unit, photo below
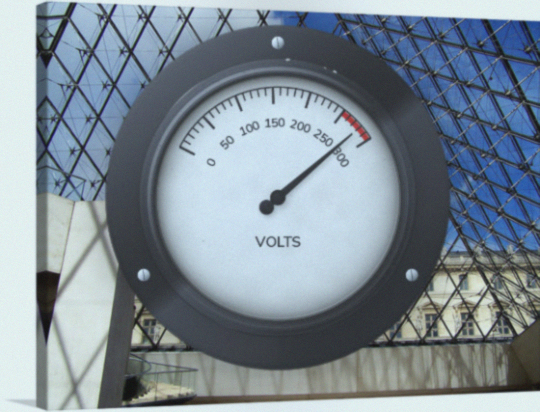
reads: **280** V
